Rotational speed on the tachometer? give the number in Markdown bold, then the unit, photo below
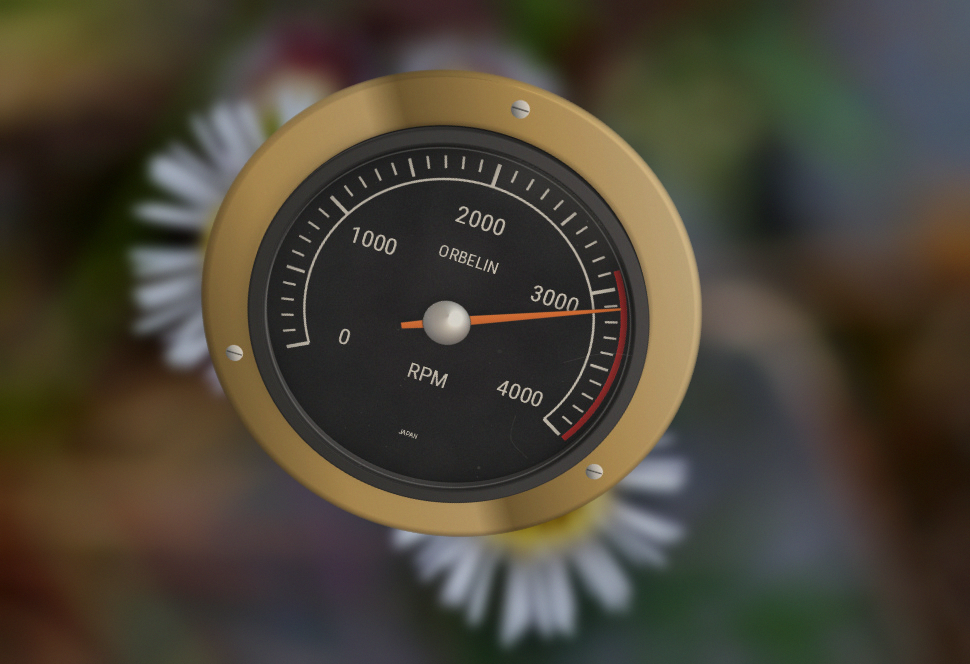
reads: **3100** rpm
